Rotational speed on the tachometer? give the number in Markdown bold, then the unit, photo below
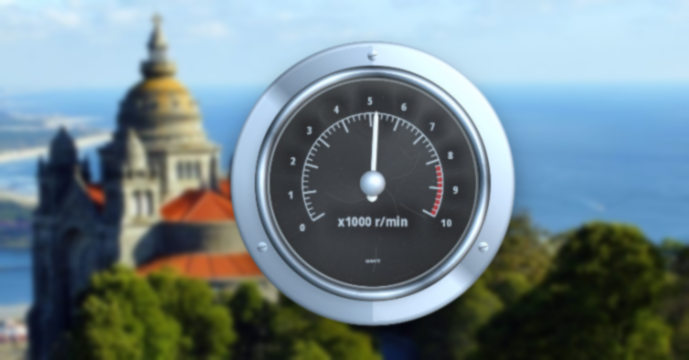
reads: **5200** rpm
